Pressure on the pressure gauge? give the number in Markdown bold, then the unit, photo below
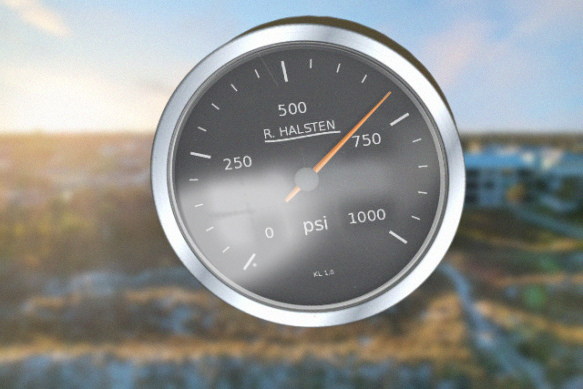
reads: **700** psi
